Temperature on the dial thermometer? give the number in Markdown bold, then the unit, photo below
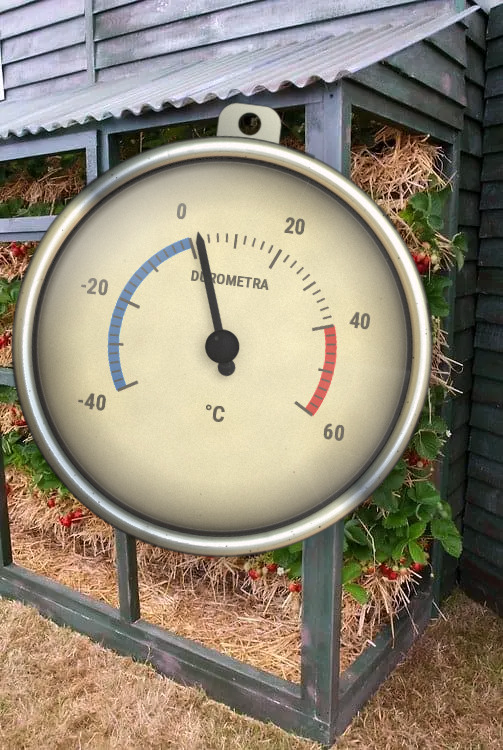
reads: **2** °C
